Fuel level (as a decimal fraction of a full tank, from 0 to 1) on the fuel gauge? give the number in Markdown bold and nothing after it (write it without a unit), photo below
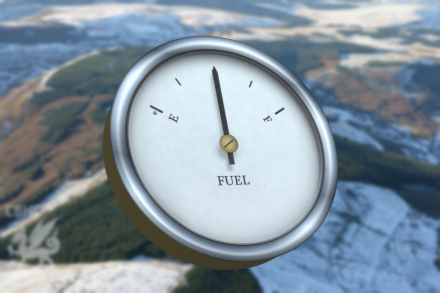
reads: **0.5**
